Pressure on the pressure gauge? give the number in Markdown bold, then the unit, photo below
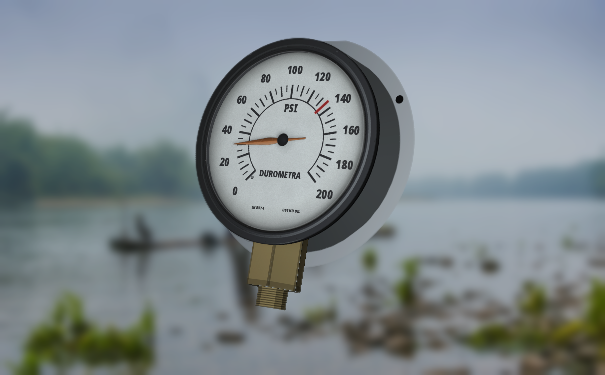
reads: **30** psi
